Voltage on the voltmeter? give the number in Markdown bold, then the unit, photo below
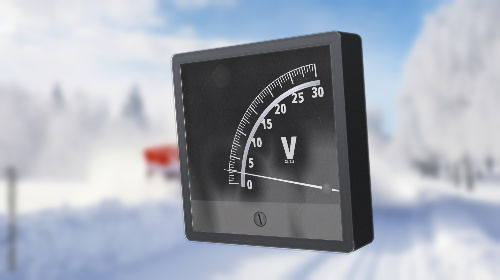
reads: **2.5** V
